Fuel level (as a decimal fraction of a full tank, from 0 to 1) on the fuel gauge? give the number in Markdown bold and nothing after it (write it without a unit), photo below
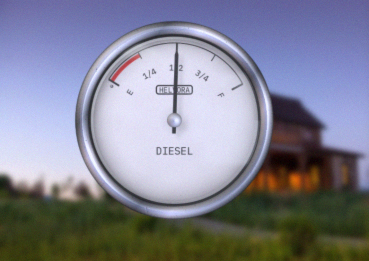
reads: **0.5**
